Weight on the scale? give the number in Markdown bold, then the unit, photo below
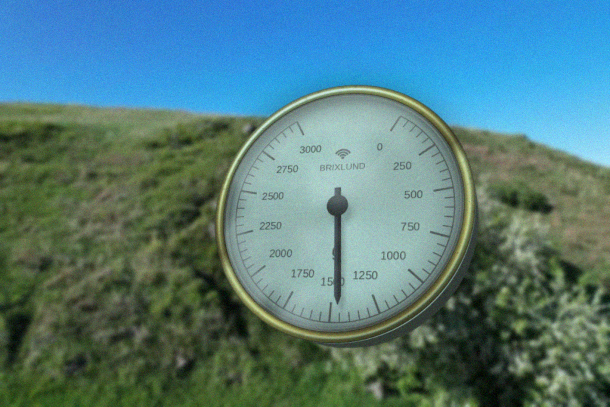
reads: **1450** g
